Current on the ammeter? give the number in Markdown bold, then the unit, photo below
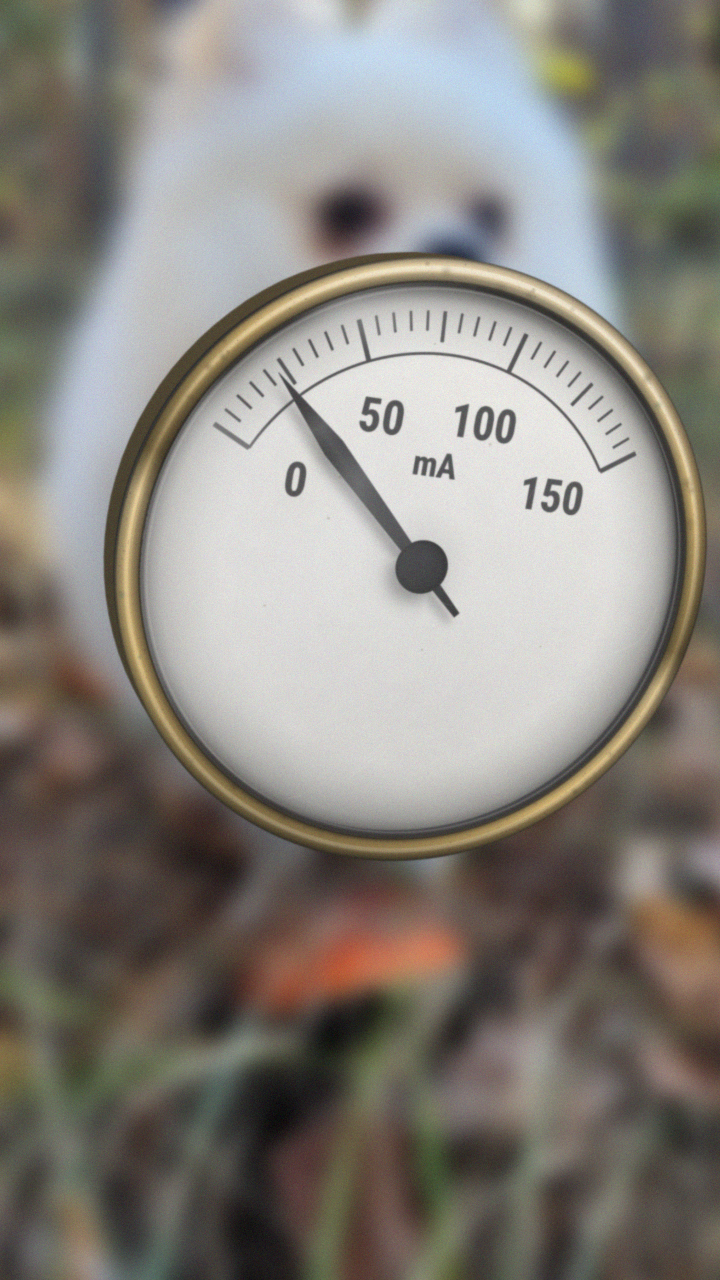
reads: **22.5** mA
